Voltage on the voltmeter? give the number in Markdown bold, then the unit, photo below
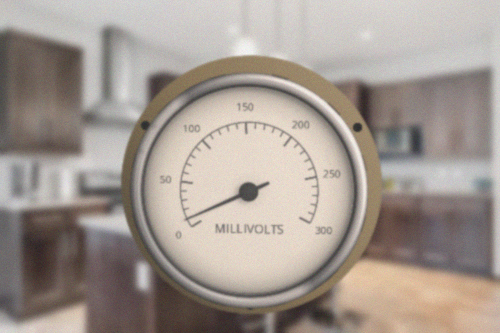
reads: **10** mV
